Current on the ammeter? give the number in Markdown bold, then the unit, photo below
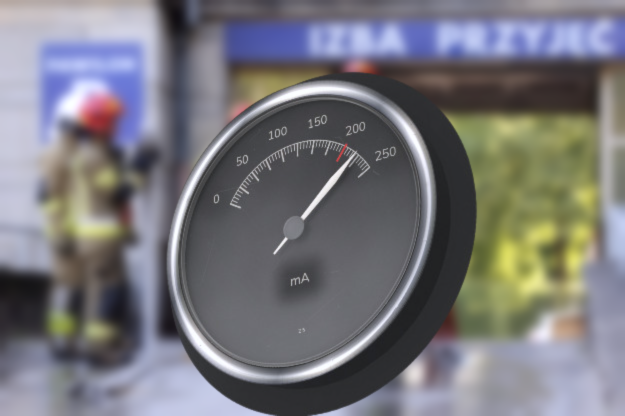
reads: **225** mA
